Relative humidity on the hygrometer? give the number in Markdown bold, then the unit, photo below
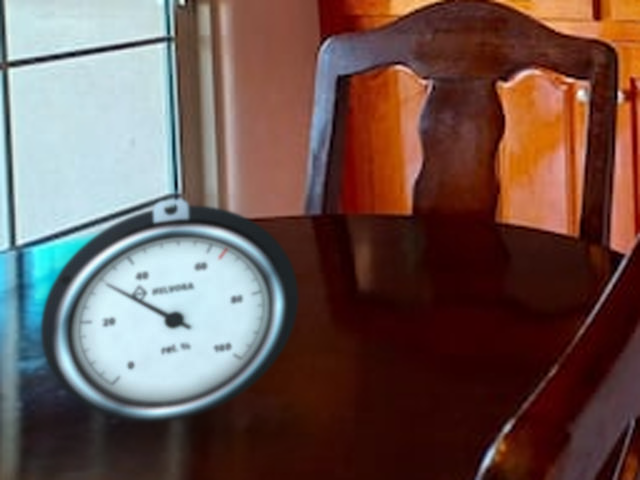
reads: **32** %
